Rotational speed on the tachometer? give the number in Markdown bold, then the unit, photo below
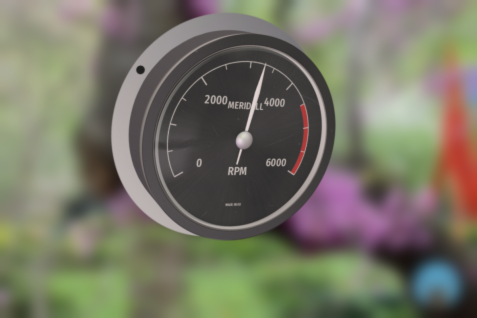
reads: **3250** rpm
